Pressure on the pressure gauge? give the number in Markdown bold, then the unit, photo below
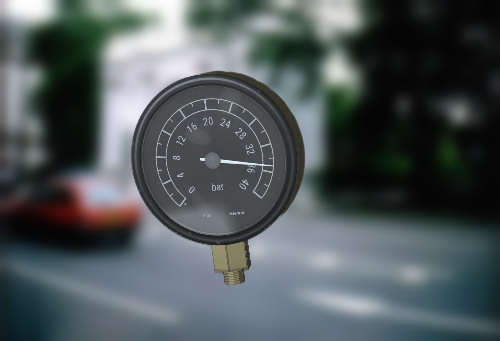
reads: **35** bar
